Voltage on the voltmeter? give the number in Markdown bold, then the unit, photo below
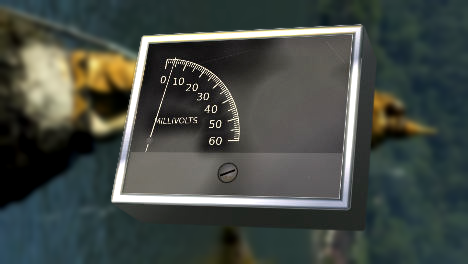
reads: **5** mV
